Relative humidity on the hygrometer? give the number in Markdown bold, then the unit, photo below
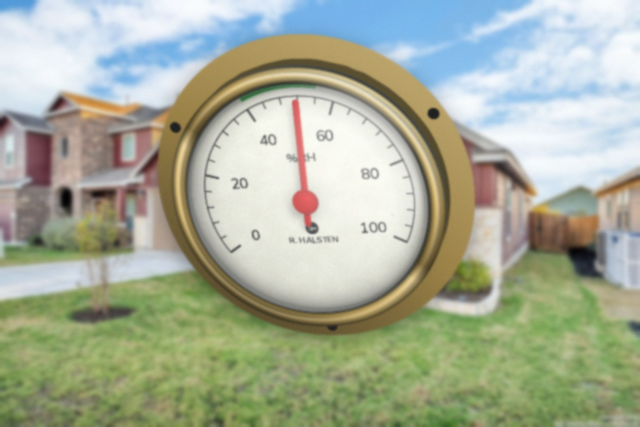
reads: **52** %
